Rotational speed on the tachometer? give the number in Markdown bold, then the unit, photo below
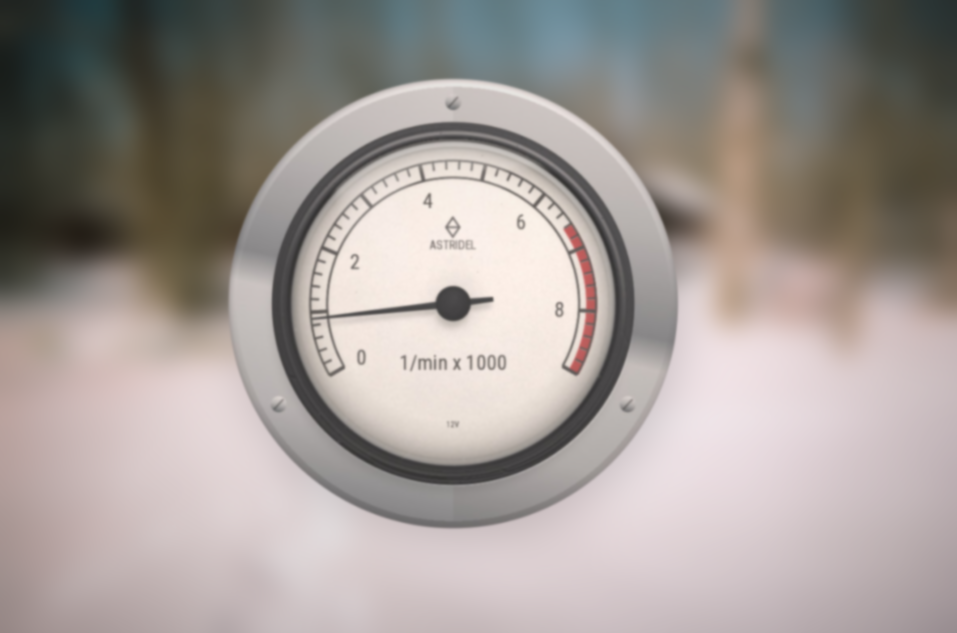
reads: **900** rpm
